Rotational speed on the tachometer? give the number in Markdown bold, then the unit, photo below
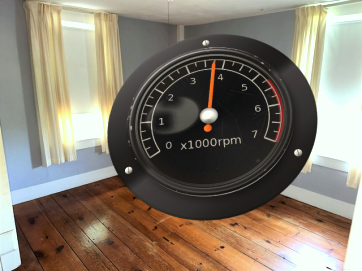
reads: **3750** rpm
